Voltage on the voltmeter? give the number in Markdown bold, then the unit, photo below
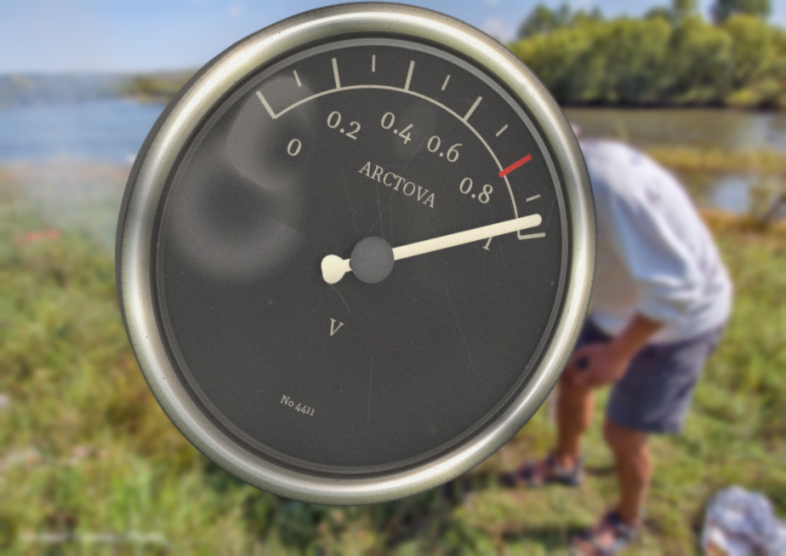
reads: **0.95** V
